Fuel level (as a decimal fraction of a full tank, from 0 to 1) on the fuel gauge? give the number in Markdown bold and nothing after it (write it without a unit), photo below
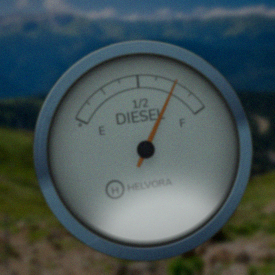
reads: **0.75**
